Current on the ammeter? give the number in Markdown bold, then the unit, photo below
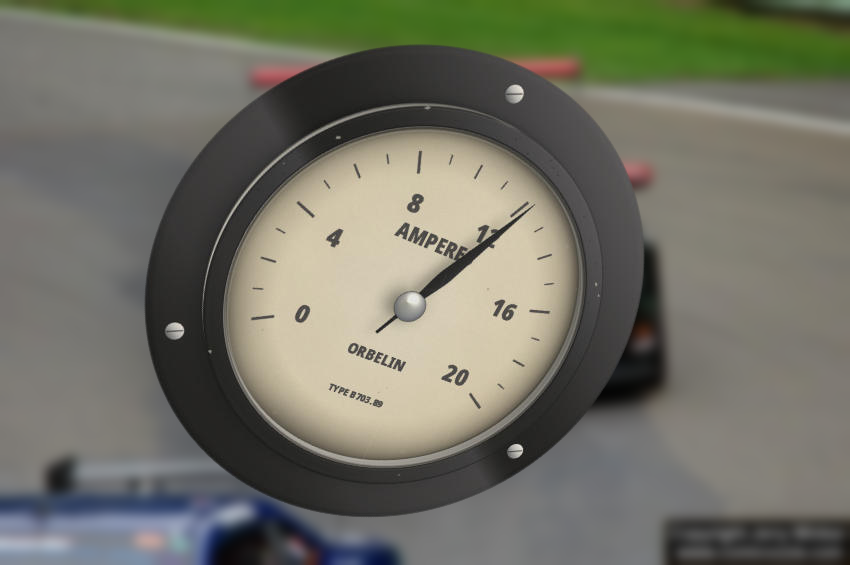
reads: **12** A
